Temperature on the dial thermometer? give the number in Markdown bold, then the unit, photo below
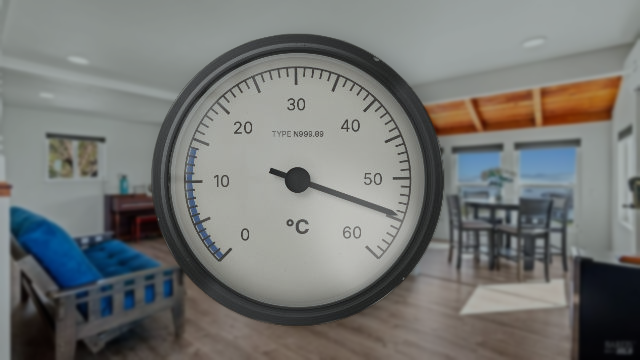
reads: **54.5** °C
